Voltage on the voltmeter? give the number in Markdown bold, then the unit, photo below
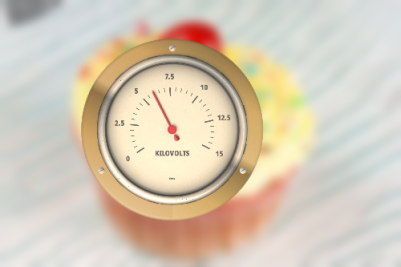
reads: **6** kV
